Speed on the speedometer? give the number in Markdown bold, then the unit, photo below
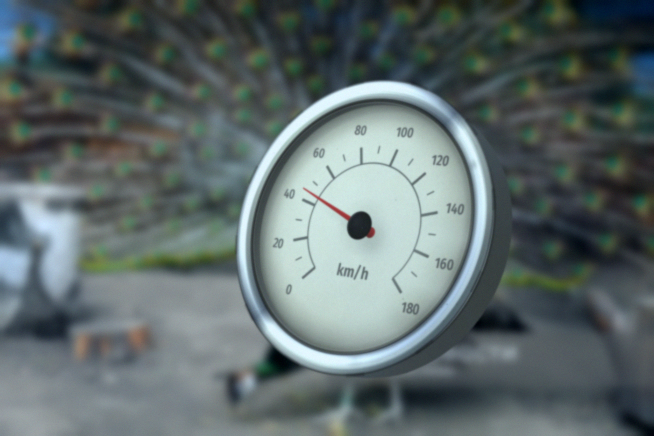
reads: **45** km/h
